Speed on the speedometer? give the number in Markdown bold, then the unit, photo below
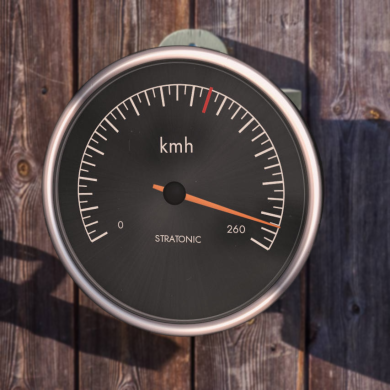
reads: **245** km/h
